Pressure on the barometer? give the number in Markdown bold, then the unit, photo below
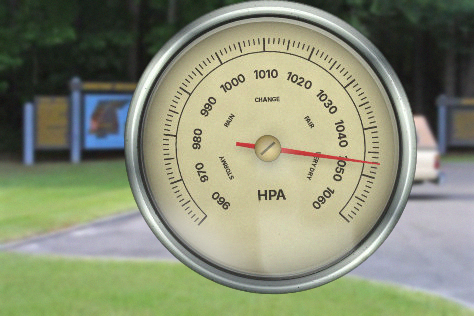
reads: **1047** hPa
